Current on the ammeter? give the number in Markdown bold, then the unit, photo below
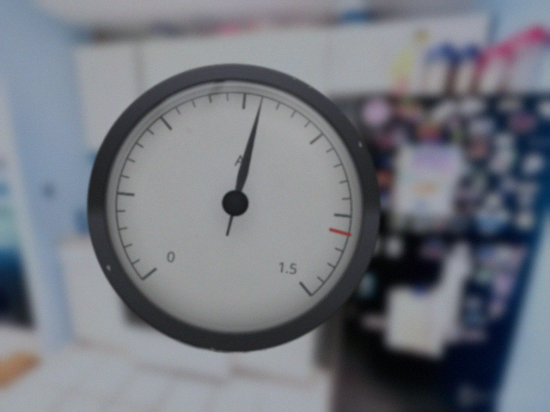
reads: **0.8** A
